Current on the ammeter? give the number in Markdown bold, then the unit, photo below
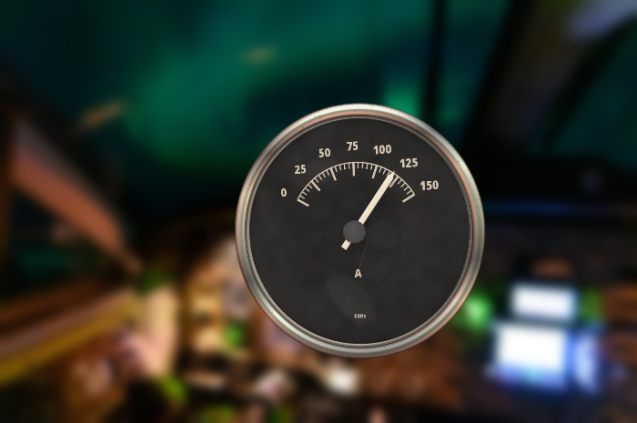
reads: **120** A
